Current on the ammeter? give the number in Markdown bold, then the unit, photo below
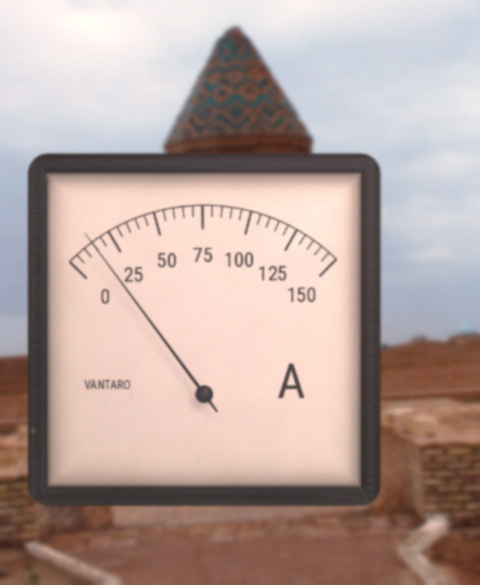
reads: **15** A
